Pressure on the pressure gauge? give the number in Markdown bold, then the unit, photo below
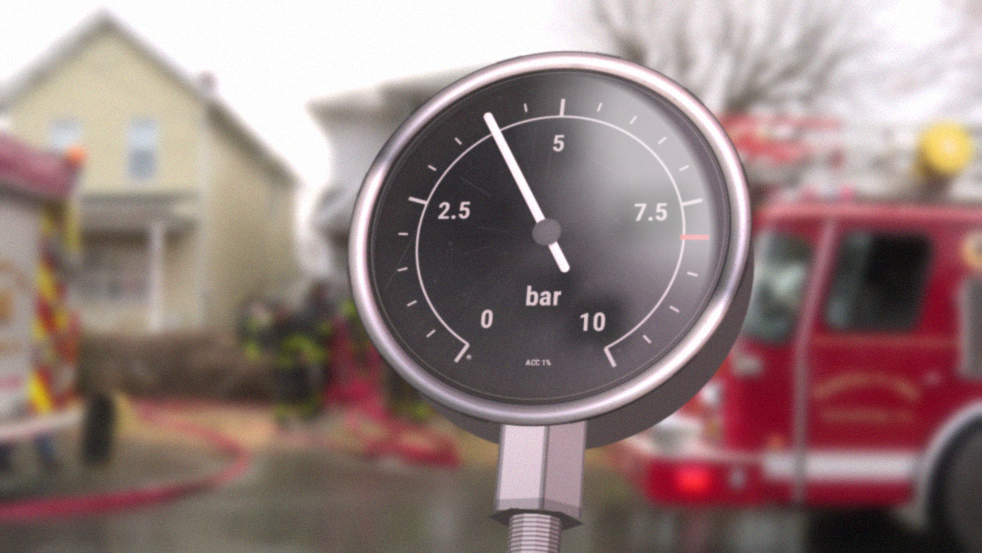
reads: **4** bar
